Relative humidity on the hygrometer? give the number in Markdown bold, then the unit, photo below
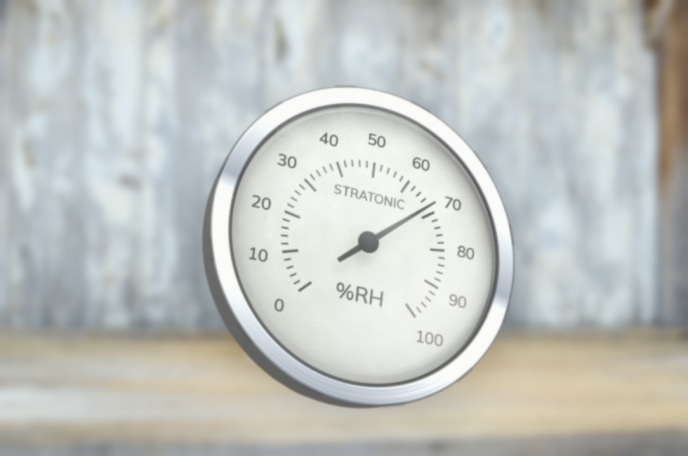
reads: **68** %
